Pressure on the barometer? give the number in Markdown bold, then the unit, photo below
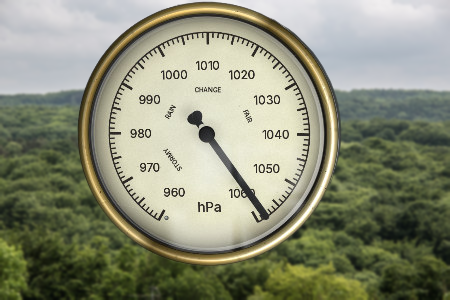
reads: **1058** hPa
